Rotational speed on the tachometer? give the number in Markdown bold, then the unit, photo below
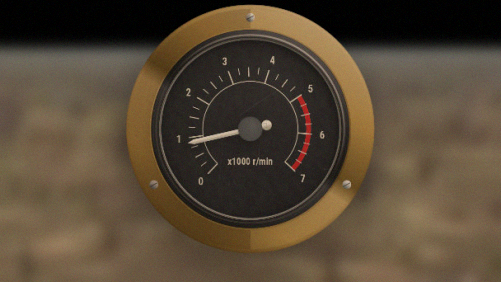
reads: **875** rpm
